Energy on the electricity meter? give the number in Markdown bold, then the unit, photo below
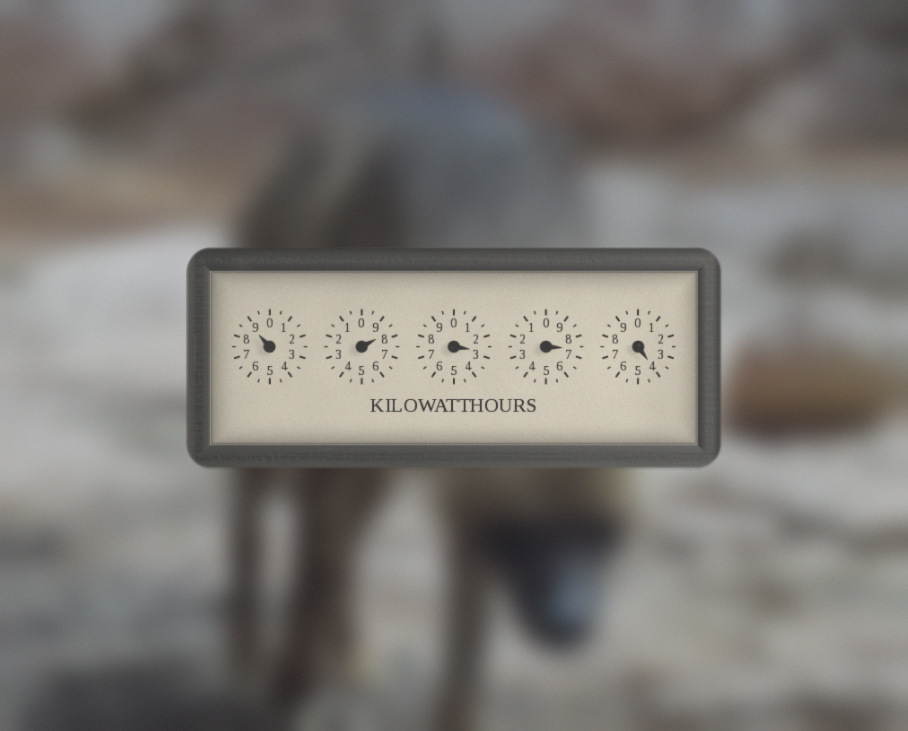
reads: **88274** kWh
